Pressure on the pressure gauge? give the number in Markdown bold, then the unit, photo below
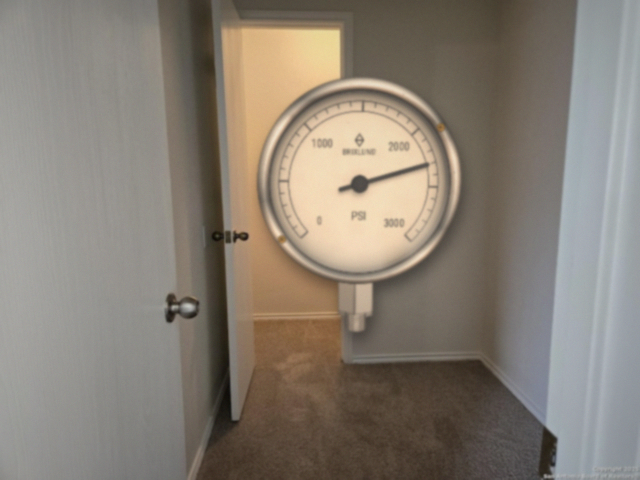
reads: **2300** psi
